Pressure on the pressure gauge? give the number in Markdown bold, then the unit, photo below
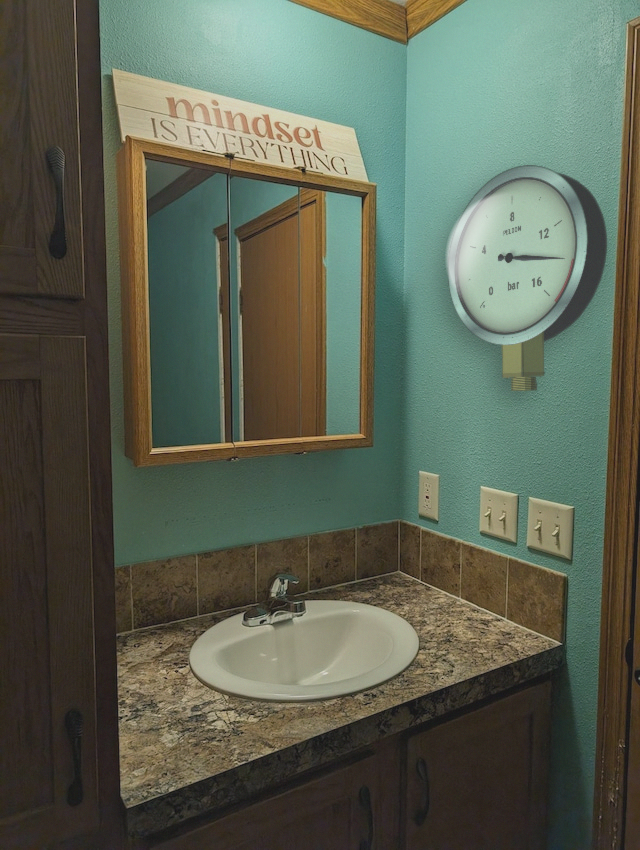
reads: **14** bar
